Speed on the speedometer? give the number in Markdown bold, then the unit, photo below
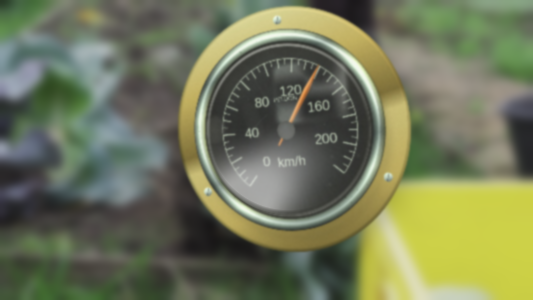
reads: **140** km/h
